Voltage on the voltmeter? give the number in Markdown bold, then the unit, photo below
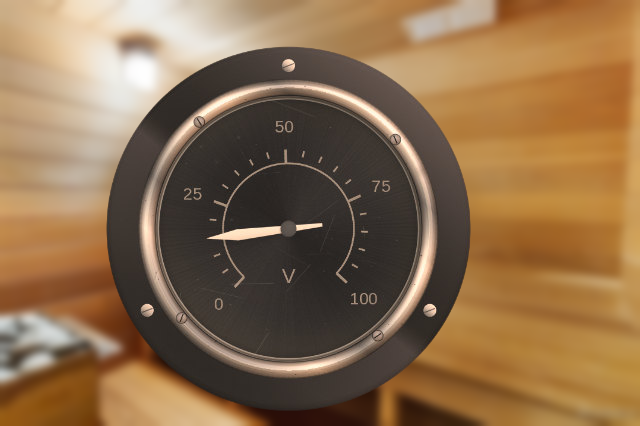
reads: **15** V
